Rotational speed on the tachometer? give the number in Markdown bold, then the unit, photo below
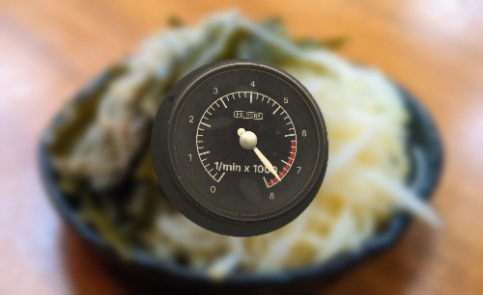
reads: **7600** rpm
